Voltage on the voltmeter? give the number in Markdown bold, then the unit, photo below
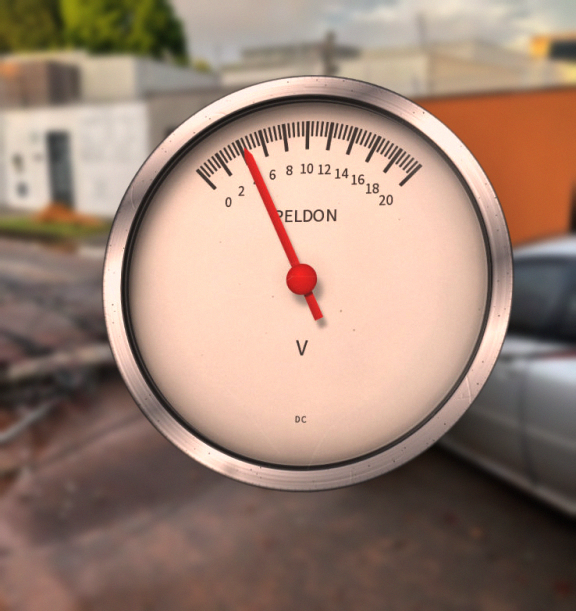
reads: **4.4** V
